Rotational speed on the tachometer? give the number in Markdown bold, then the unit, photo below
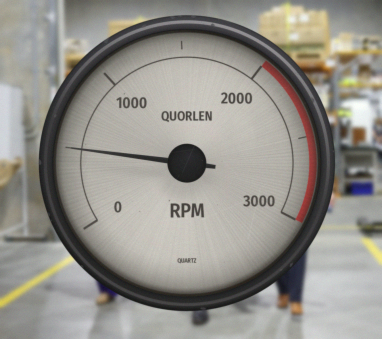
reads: **500** rpm
